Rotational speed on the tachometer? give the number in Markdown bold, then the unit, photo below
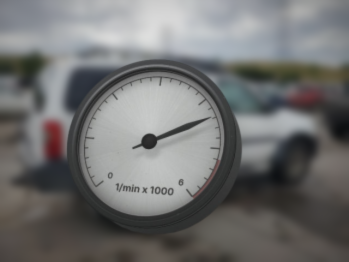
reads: **4400** rpm
